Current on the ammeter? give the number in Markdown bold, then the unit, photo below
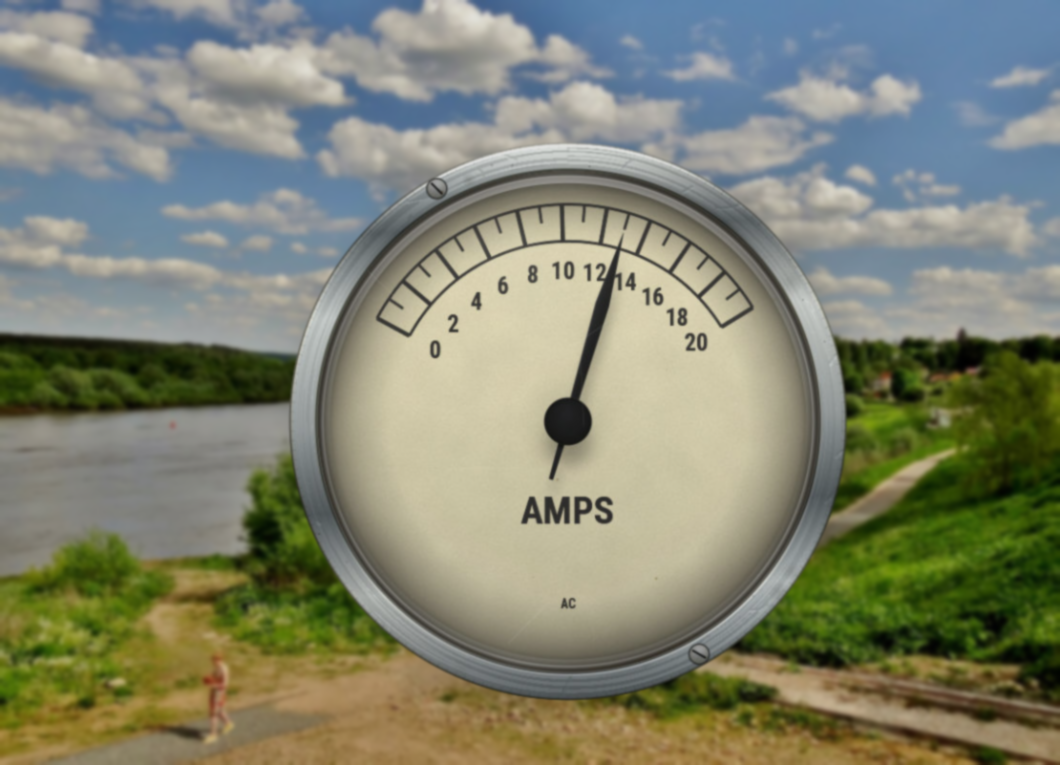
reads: **13** A
